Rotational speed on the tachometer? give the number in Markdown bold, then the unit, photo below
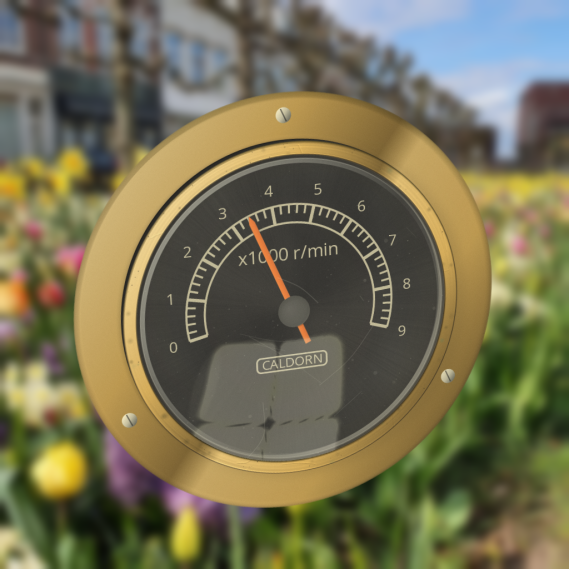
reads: **3400** rpm
